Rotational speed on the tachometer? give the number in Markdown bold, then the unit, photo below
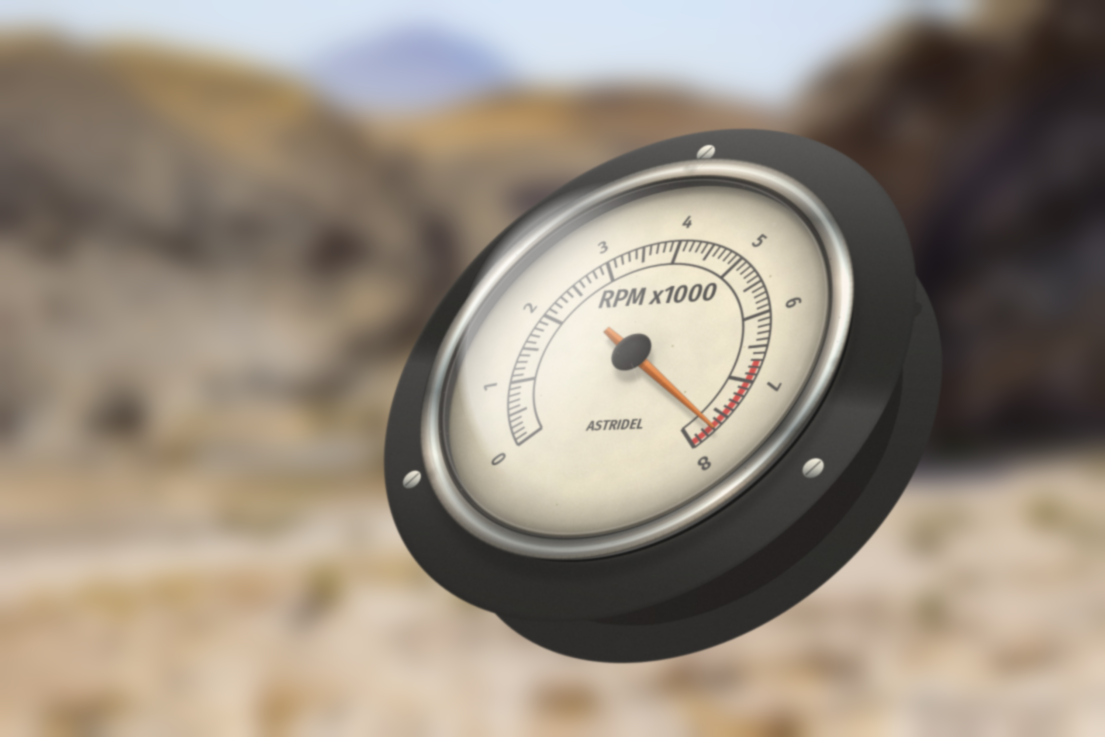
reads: **7700** rpm
